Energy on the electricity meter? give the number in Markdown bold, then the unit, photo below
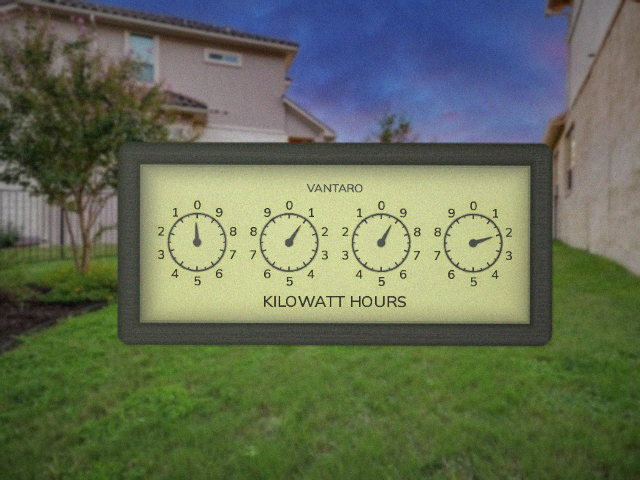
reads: **92** kWh
